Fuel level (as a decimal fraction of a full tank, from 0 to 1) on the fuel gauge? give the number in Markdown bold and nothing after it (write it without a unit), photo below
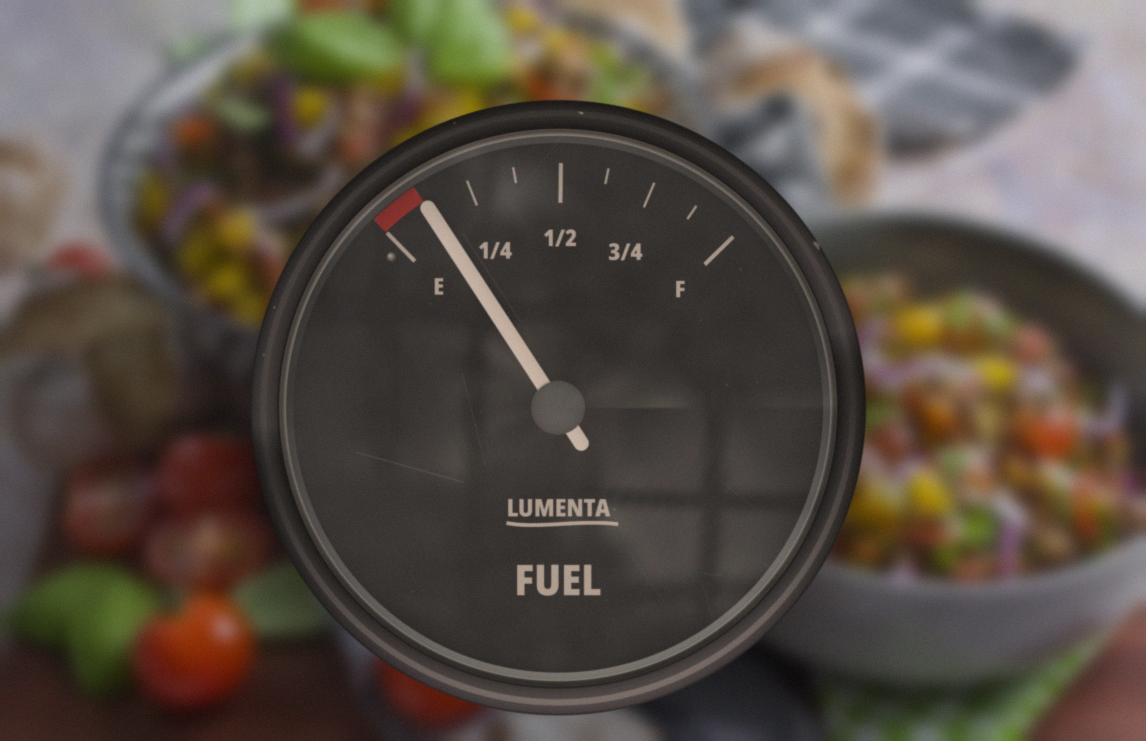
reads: **0.125**
